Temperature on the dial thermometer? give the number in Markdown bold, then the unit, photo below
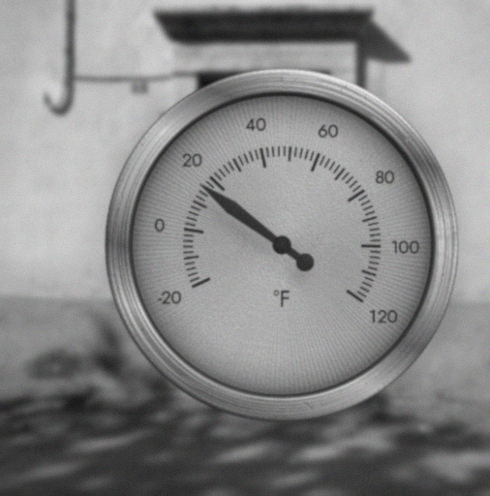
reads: **16** °F
